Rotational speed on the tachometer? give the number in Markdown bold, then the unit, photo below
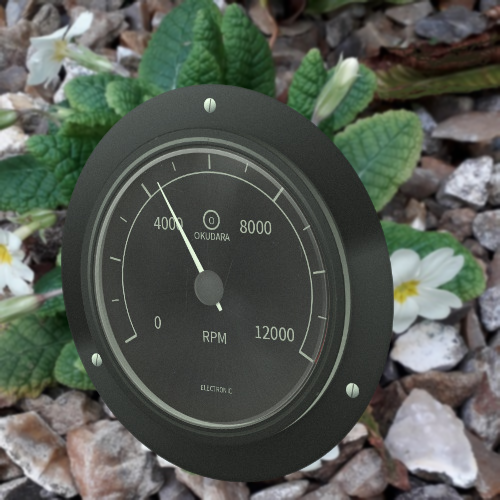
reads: **4500** rpm
